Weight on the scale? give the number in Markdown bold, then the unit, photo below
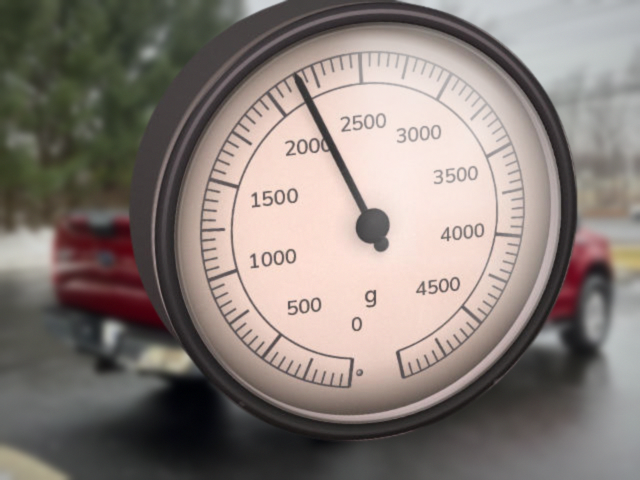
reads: **2150** g
